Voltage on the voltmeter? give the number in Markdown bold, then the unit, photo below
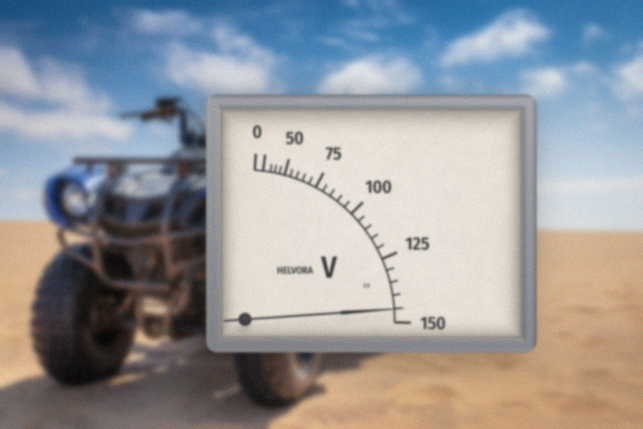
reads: **145** V
